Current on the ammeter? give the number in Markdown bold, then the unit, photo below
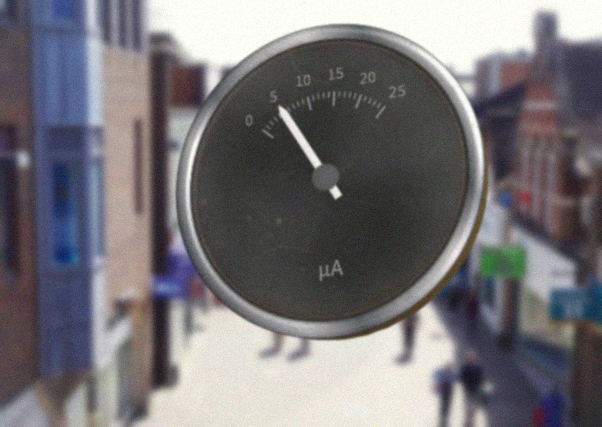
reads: **5** µA
